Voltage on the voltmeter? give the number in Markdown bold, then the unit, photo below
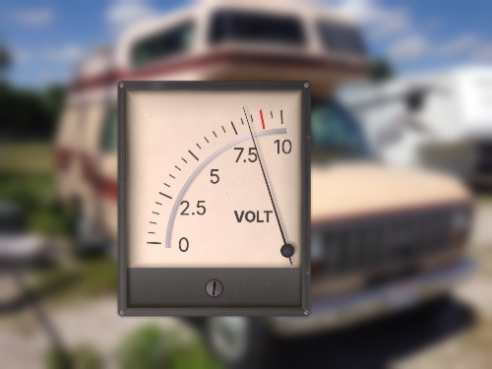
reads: **8.25** V
